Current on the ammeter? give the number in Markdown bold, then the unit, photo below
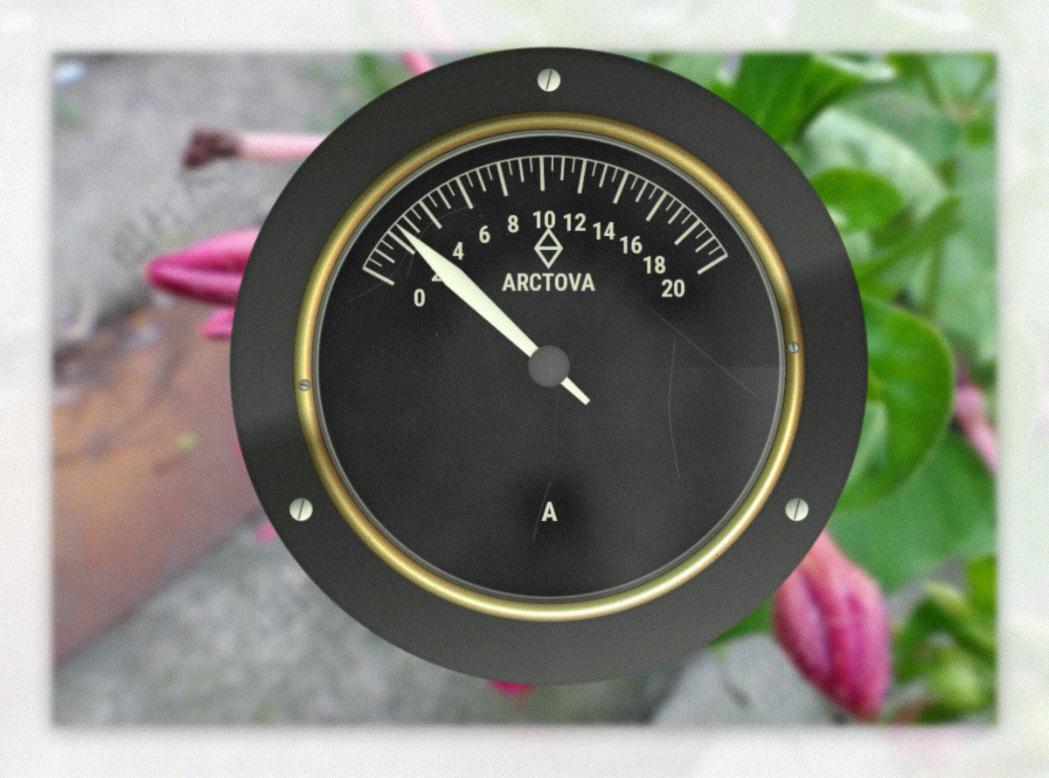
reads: **2.5** A
